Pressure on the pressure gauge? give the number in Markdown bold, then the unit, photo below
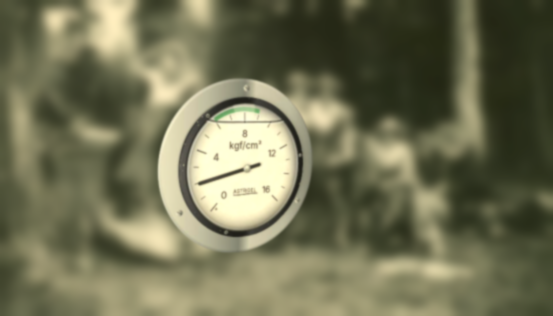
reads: **2** kg/cm²
